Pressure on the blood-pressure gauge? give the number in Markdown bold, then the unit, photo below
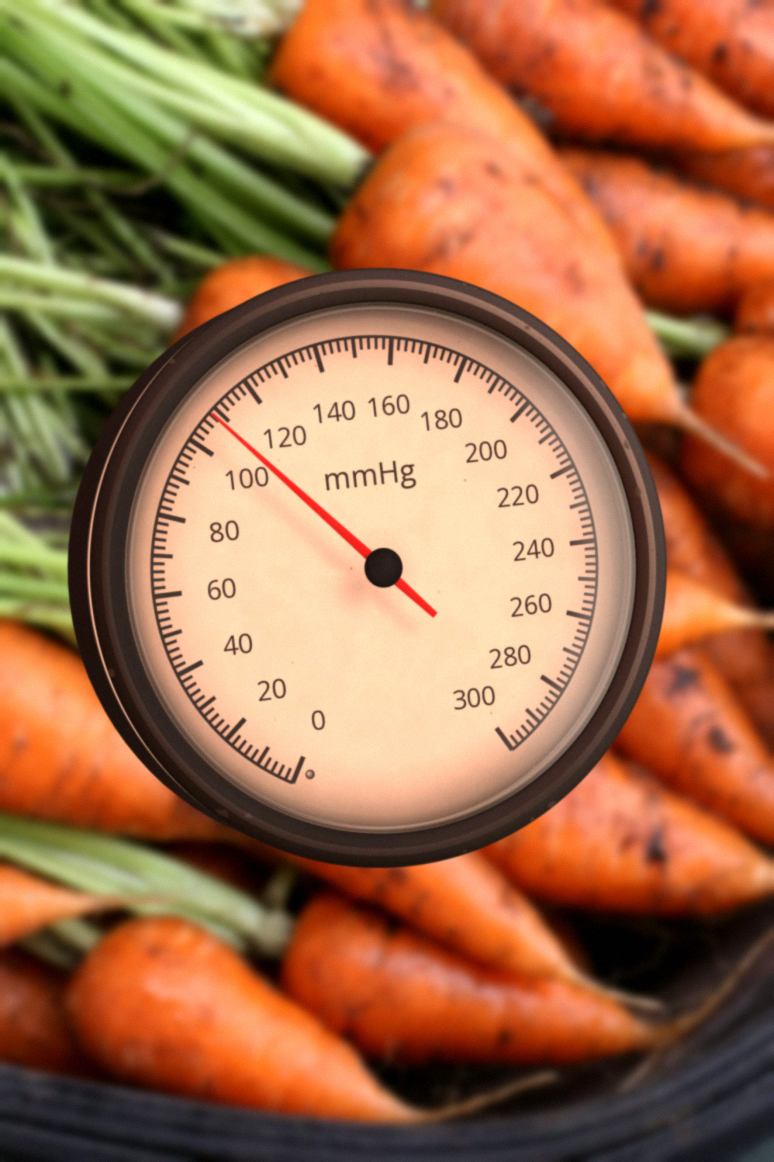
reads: **108** mmHg
